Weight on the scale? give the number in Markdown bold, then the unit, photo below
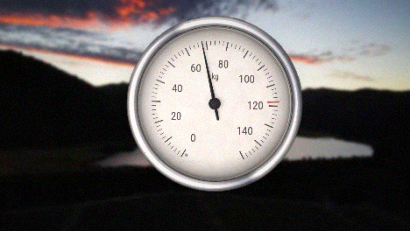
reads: **68** kg
